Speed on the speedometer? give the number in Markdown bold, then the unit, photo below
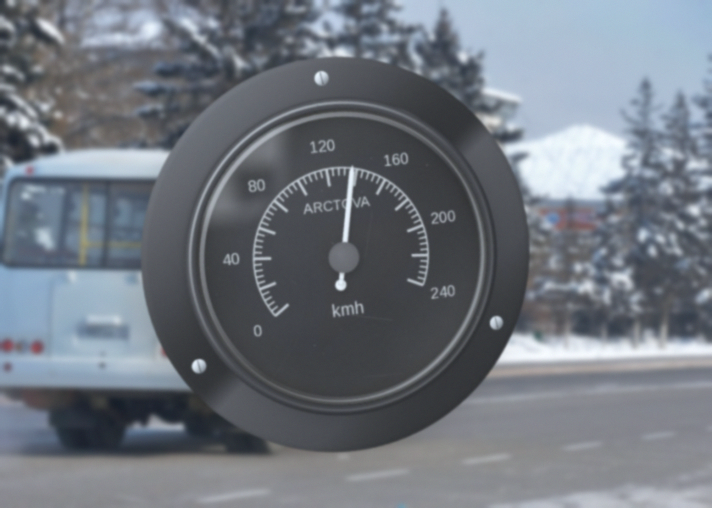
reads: **136** km/h
